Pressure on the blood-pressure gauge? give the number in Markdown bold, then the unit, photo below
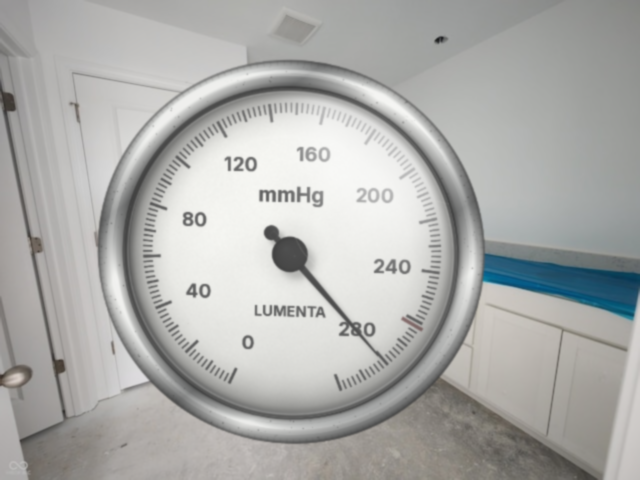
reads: **280** mmHg
